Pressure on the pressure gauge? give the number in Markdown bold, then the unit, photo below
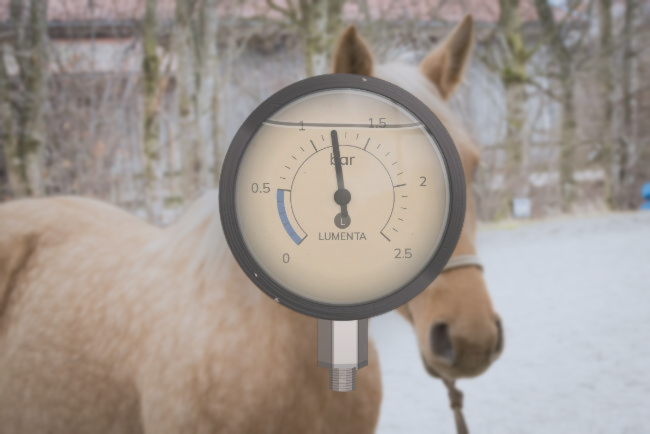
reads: **1.2** bar
